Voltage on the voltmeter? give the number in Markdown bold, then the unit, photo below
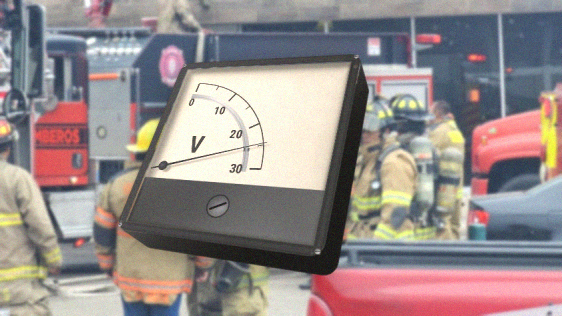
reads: **25** V
